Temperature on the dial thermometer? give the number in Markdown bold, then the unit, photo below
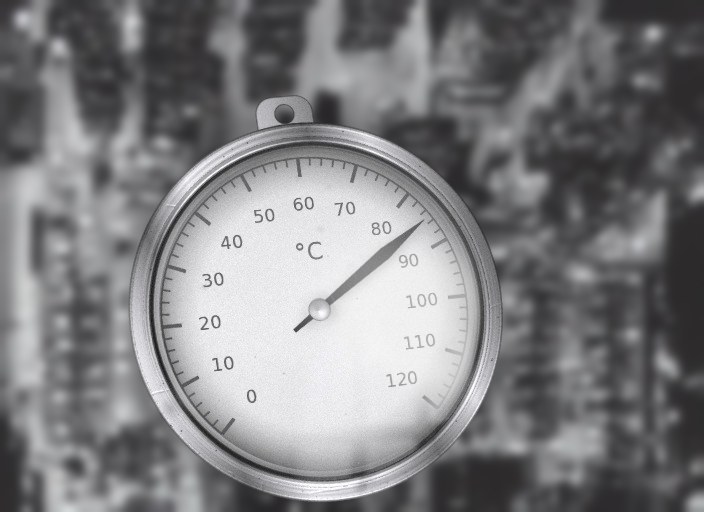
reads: **85** °C
